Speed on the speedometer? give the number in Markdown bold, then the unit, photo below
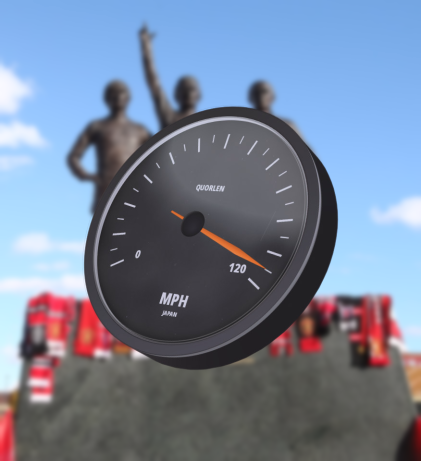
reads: **115** mph
